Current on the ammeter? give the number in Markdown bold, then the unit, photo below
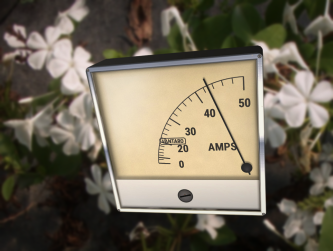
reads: **43** A
